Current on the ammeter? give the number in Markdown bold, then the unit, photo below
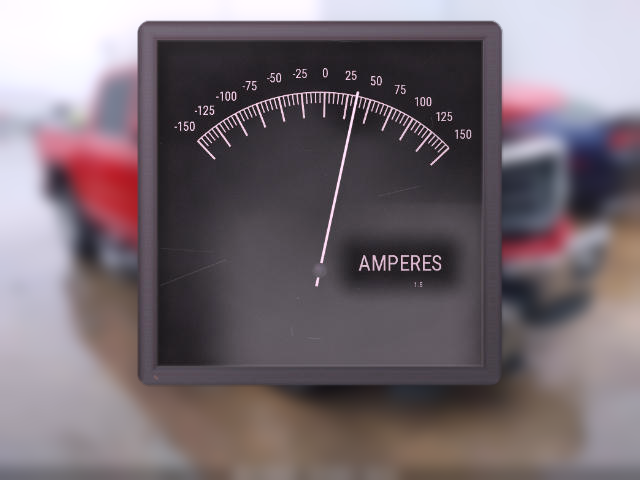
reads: **35** A
